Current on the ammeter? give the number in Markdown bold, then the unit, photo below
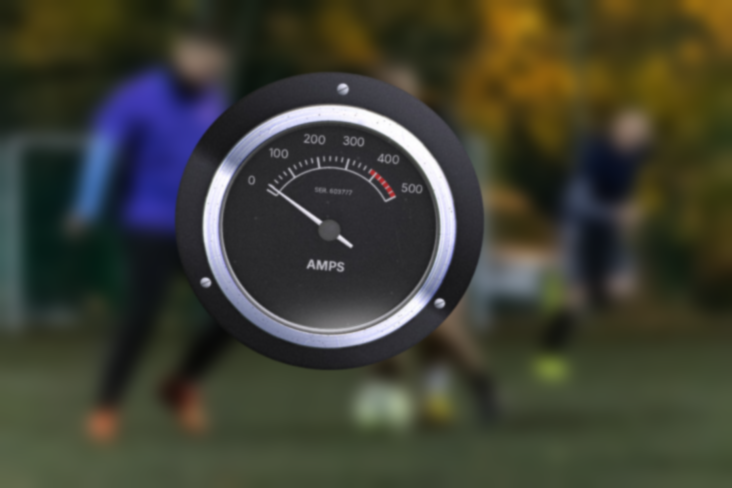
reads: **20** A
